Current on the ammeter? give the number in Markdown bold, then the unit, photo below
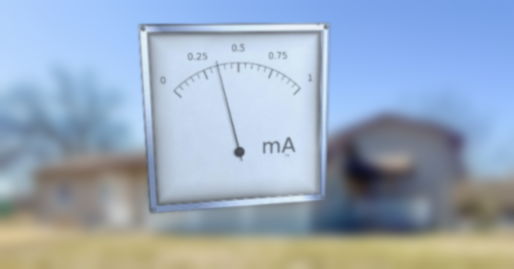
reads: **0.35** mA
